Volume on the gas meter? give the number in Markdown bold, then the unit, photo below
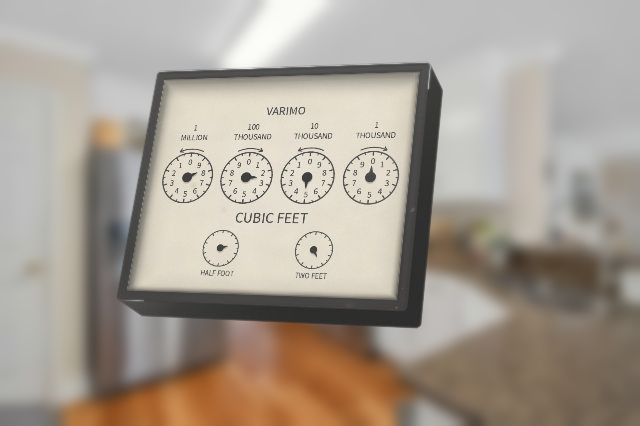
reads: **825000** ft³
